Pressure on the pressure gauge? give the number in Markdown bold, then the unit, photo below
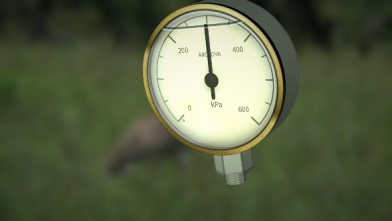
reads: **300** kPa
